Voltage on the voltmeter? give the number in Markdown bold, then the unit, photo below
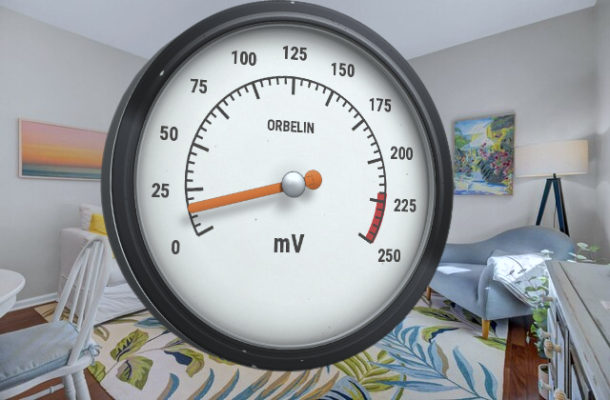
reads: **15** mV
